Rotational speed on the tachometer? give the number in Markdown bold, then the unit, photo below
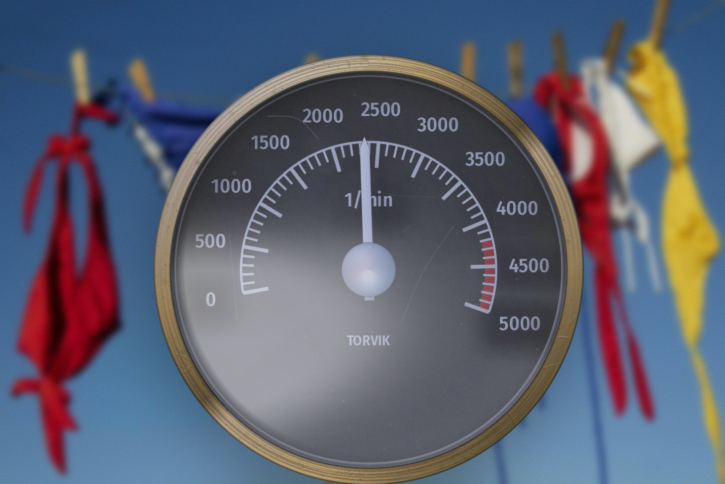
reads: **2350** rpm
